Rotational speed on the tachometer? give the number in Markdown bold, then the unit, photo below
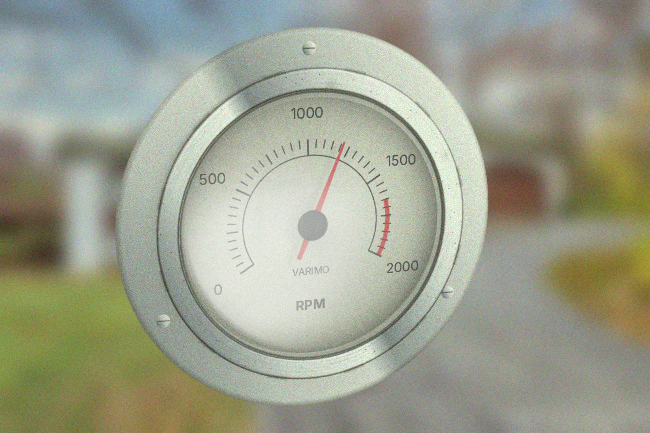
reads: **1200** rpm
